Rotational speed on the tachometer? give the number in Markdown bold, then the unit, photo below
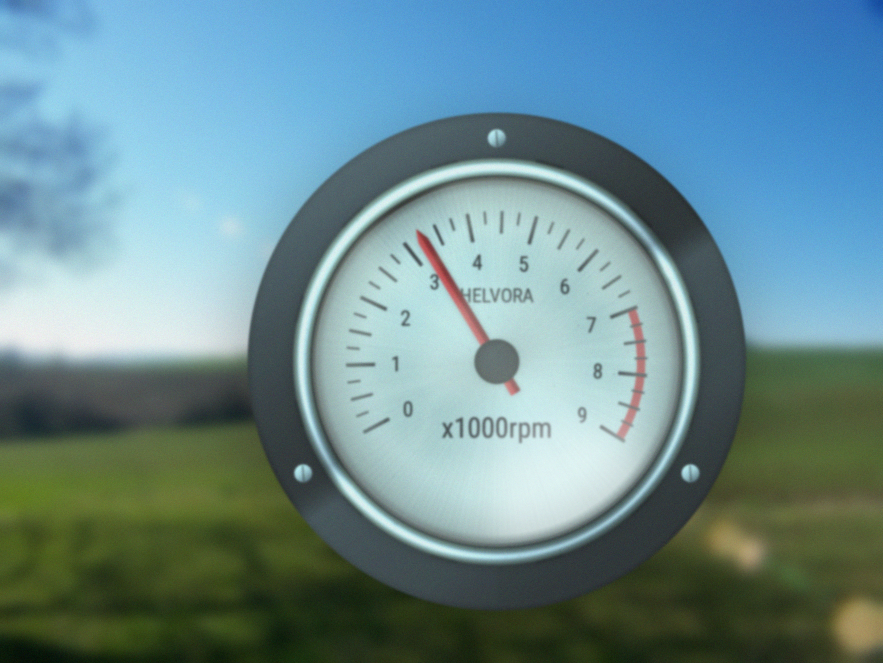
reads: **3250** rpm
